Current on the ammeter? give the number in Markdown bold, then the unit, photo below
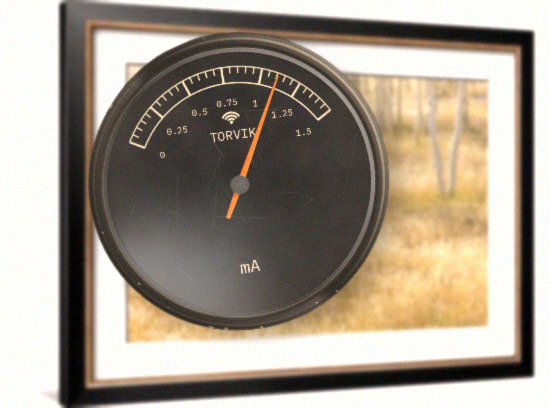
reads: **1.1** mA
